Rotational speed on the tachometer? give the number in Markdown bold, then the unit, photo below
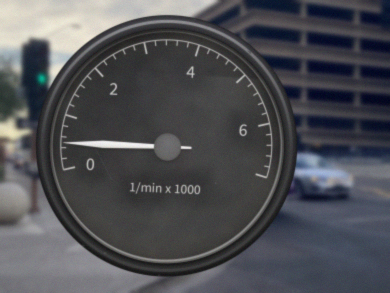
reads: **500** rpm
